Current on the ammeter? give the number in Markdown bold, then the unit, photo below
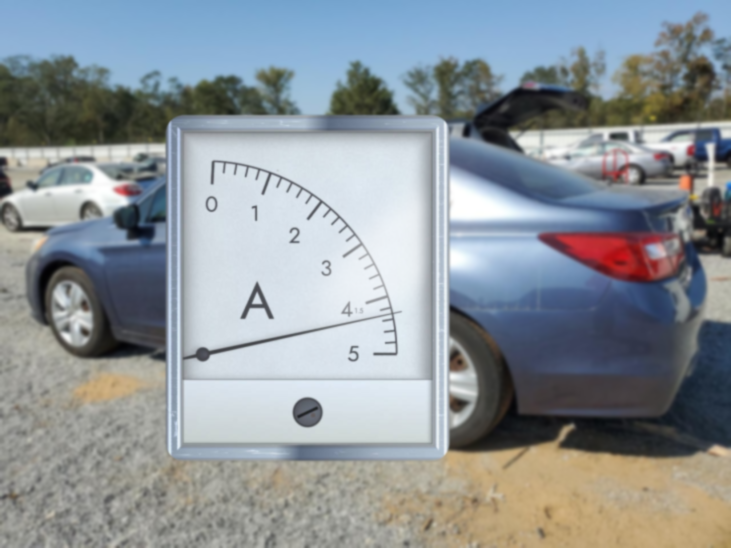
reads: **4.3** A
